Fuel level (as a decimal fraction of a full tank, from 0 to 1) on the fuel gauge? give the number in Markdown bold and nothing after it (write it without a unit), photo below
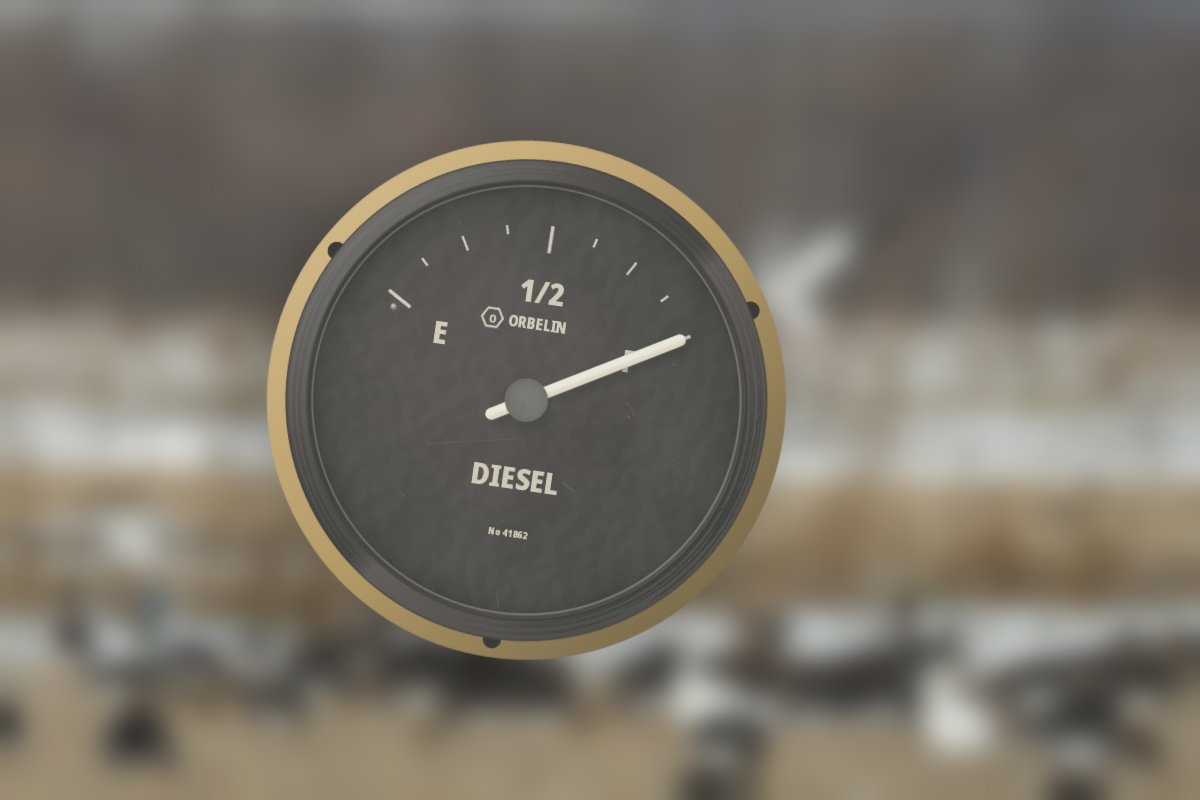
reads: **1**
